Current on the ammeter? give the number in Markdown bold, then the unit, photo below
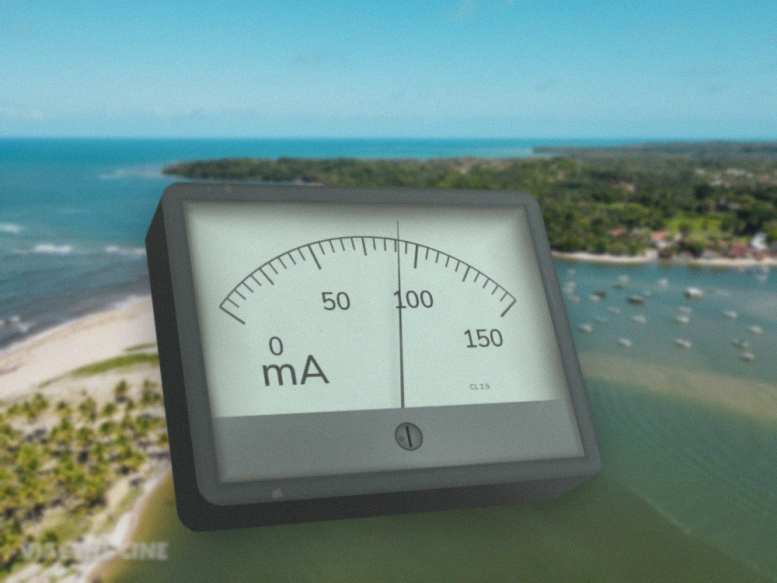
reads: **90** mA
